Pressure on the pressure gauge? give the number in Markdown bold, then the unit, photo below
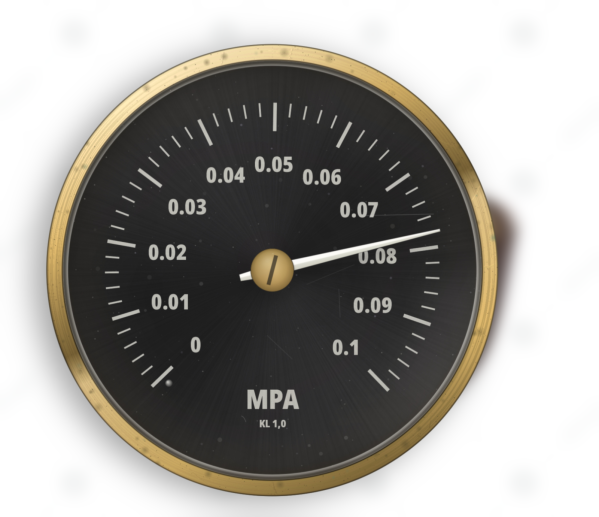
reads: **0.078** MPa
